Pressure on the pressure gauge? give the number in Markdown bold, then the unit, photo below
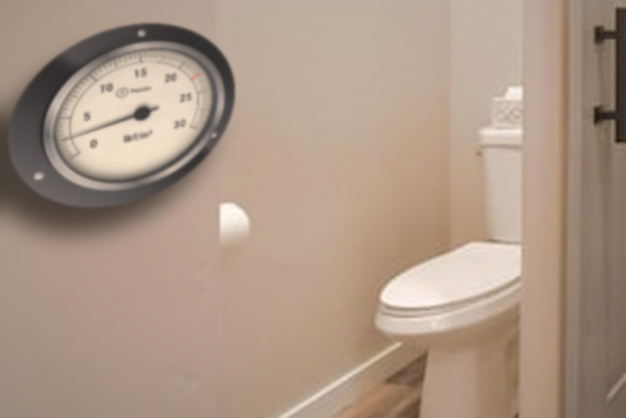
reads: **2.5** psi
